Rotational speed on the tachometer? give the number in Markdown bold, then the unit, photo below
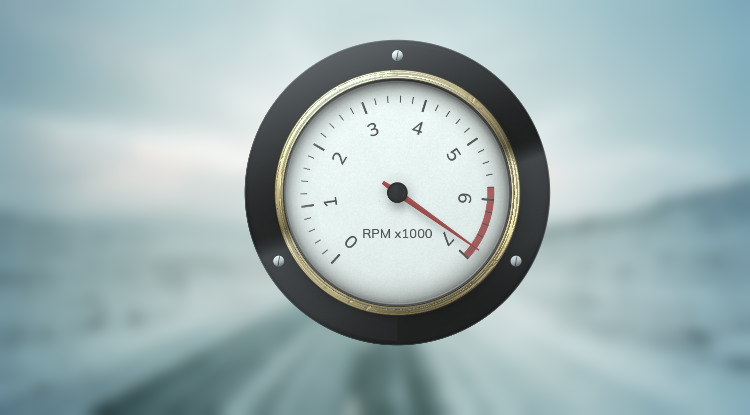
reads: **6800** rpm
